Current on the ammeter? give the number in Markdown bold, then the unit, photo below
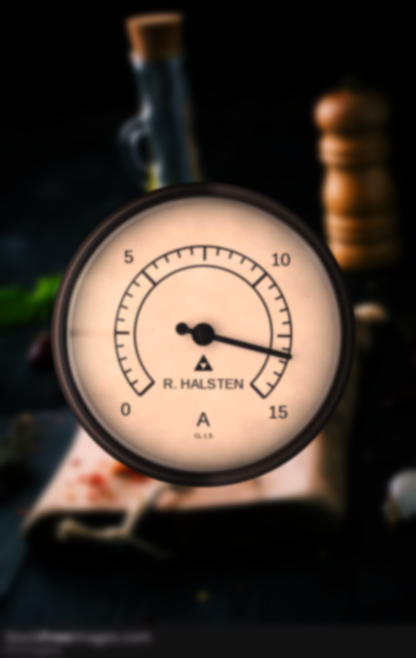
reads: **13.25** A
